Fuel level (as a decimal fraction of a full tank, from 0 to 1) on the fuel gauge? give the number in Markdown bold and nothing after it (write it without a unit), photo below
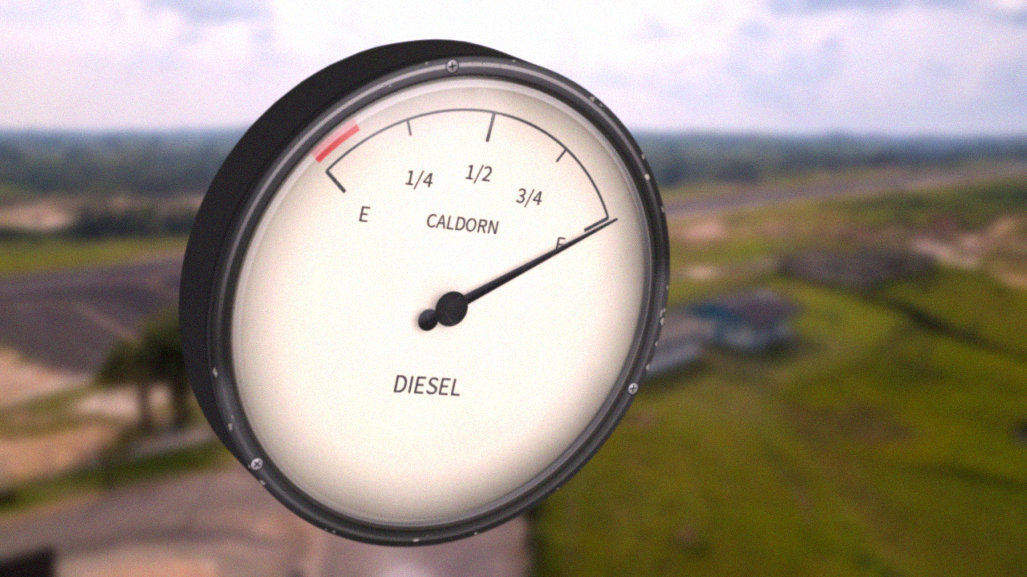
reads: **1**
